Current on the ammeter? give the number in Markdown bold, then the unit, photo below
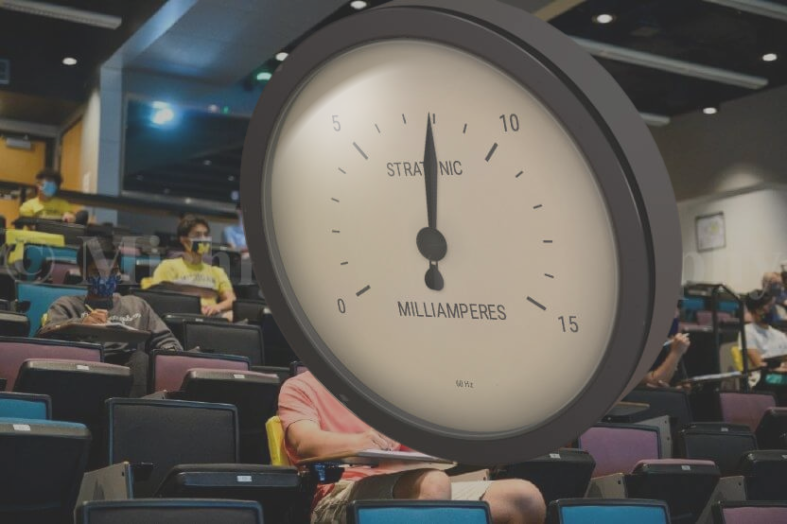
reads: **8** mA
